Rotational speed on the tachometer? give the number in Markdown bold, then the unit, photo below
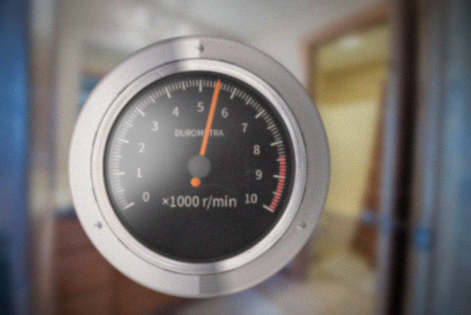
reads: **5500** rpm
